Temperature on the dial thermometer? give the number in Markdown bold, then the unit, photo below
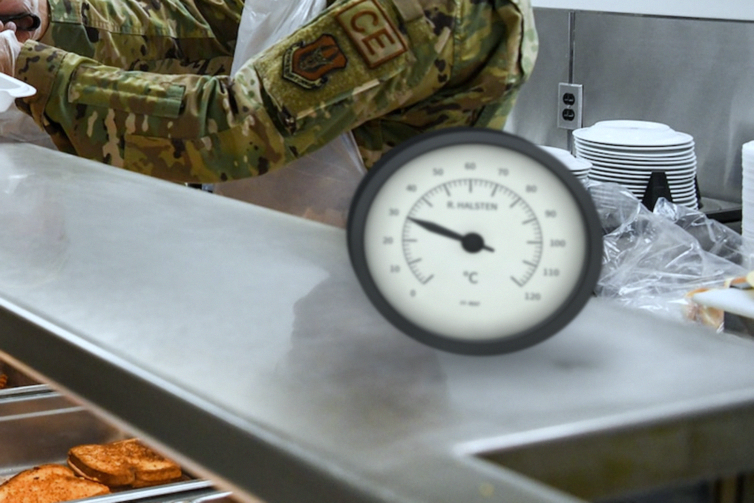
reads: **30** °C
